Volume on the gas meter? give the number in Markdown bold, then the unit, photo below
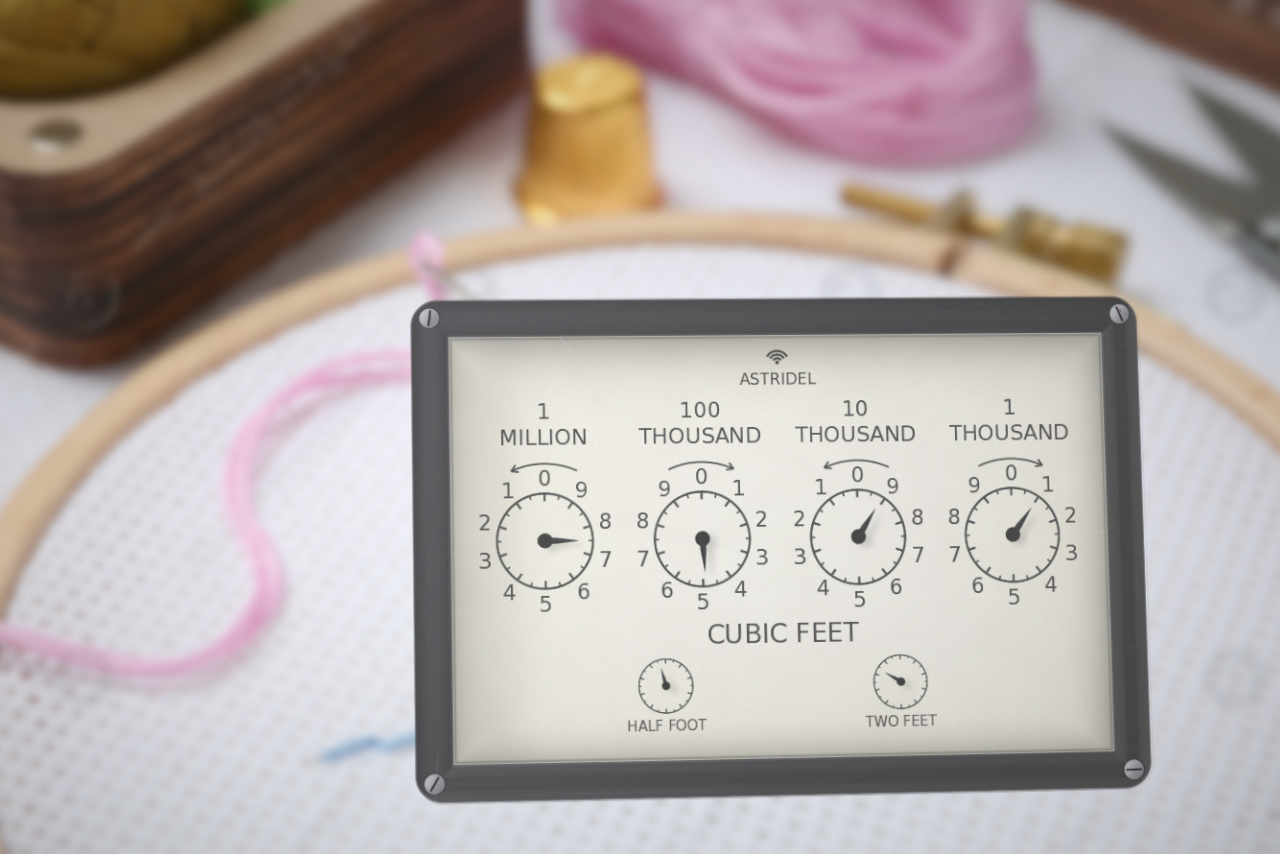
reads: **749100** ft³
